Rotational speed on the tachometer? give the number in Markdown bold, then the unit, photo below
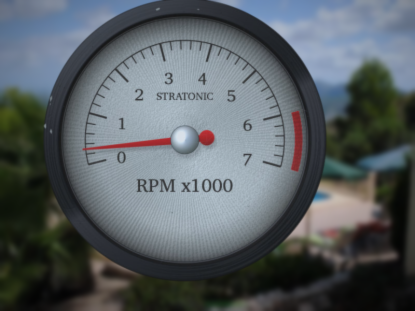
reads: **300** rpm
